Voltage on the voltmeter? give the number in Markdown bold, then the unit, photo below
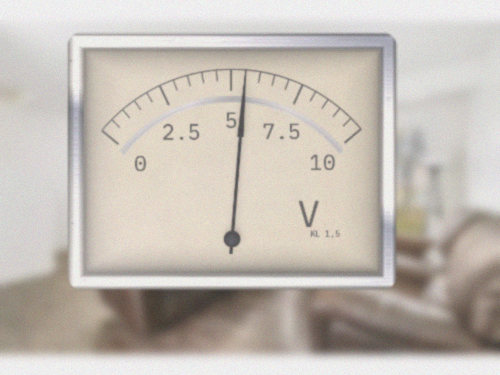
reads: **5.5** V
